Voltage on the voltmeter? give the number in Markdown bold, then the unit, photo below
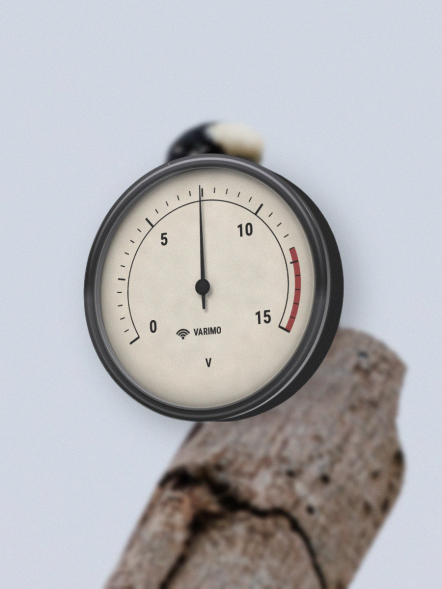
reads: **7.5** V
